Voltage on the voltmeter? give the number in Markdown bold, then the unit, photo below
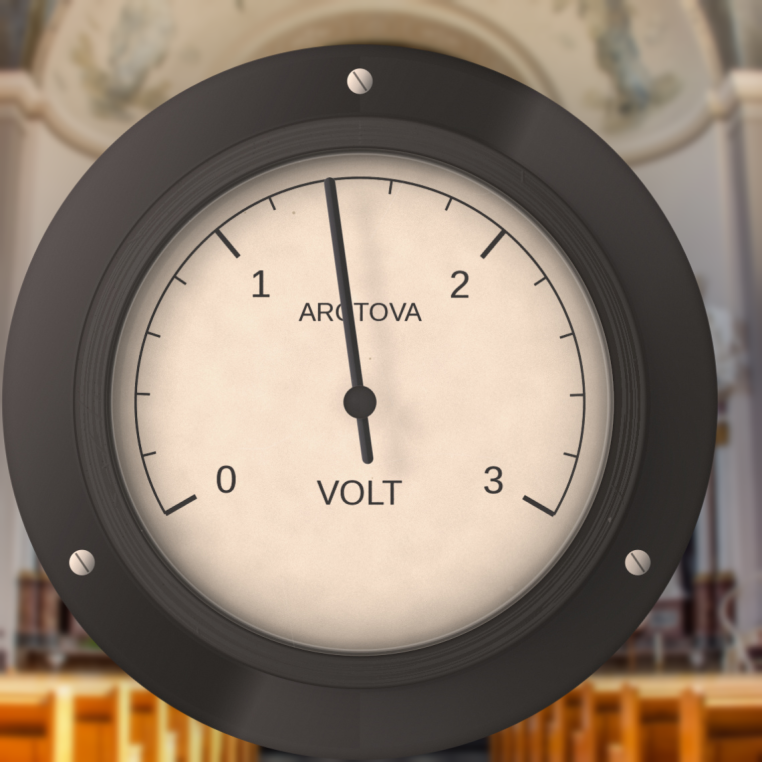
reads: **1.4** V
